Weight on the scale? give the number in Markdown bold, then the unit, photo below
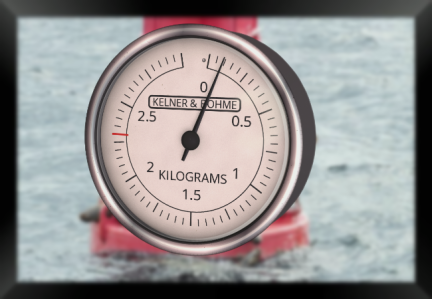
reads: **0.1** kg
